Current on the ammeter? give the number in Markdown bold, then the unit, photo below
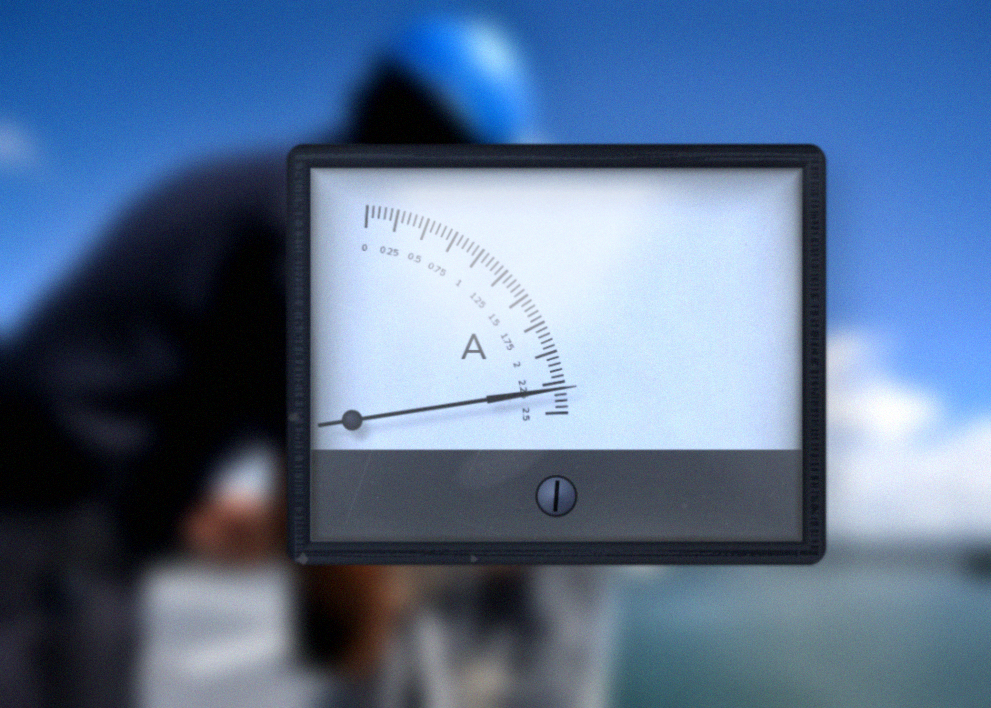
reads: **2.3** A
